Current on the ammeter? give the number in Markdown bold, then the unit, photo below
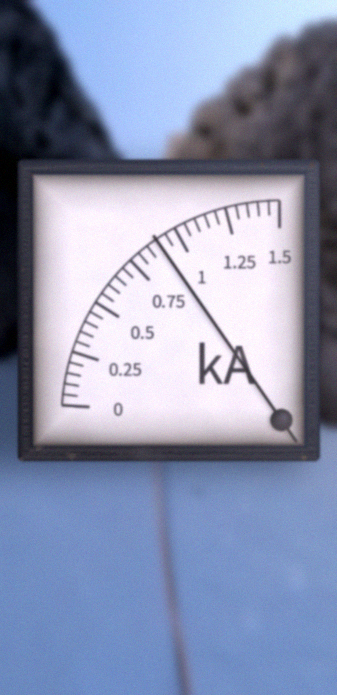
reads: **0.9** kA
